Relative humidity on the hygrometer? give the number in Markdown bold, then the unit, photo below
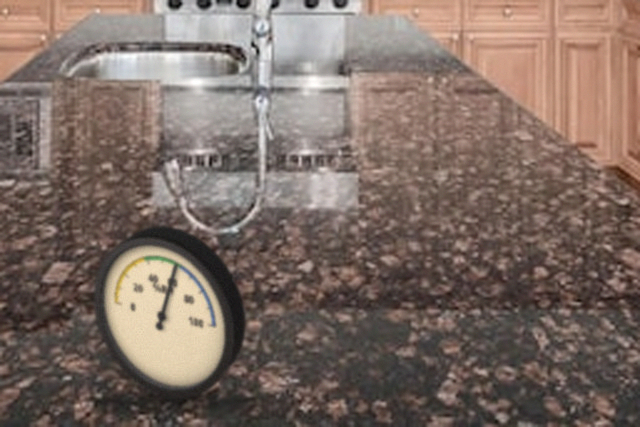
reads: **60** %
